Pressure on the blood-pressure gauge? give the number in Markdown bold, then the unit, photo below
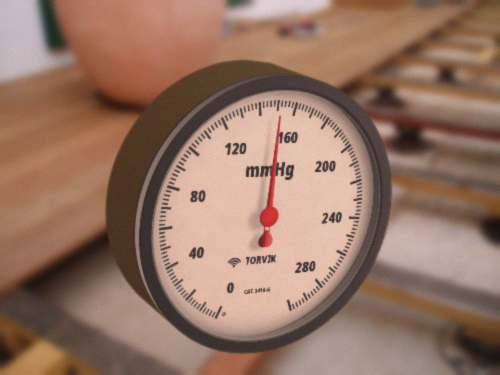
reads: **150** mmHg
